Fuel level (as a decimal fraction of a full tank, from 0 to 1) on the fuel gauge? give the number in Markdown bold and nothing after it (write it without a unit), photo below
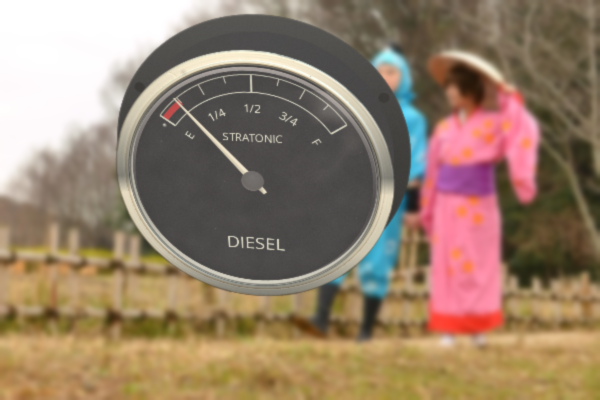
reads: **0.125**
